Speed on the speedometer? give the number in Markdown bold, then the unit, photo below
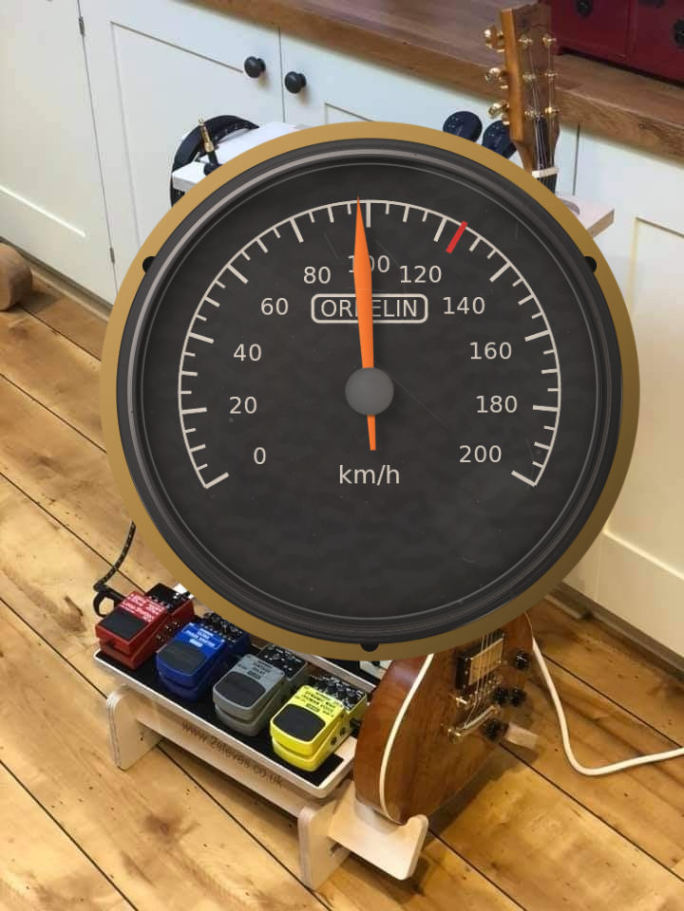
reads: **97.5** km/h
